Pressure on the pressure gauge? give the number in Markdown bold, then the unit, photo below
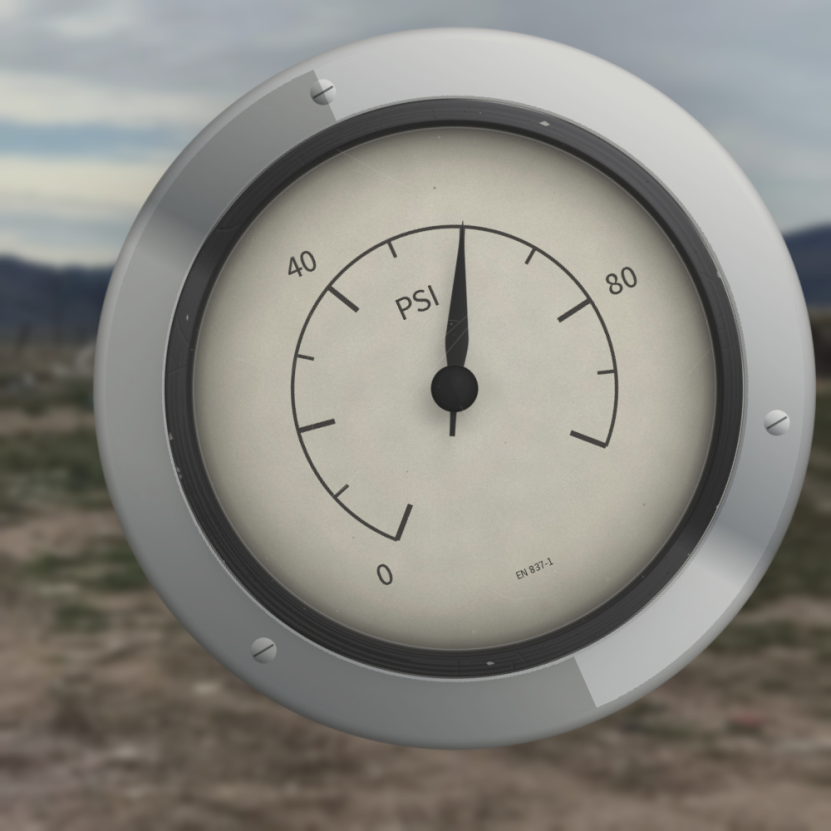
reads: **60** psi
